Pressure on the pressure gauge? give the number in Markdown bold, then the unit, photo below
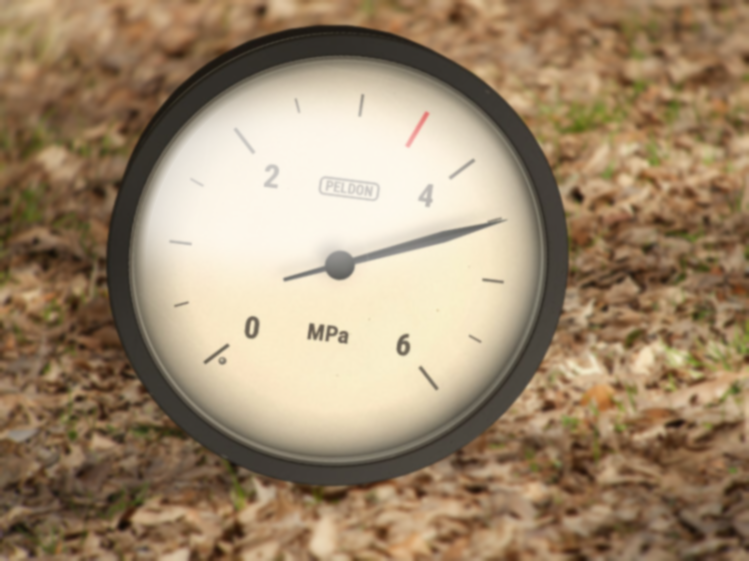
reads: **4.5** MPa
